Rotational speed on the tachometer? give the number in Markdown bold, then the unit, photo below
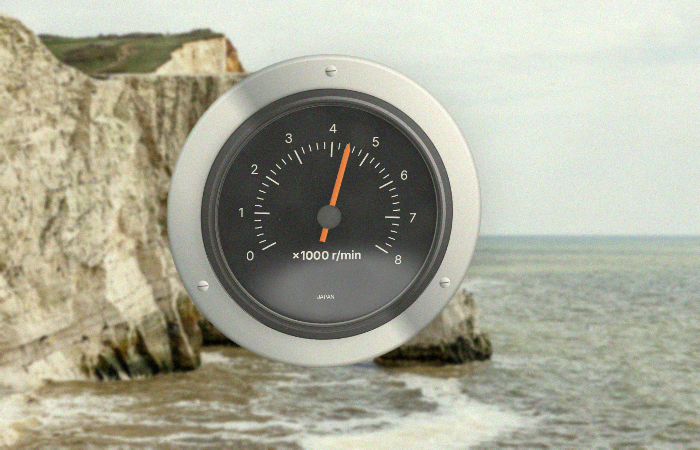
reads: **4400** rpm
